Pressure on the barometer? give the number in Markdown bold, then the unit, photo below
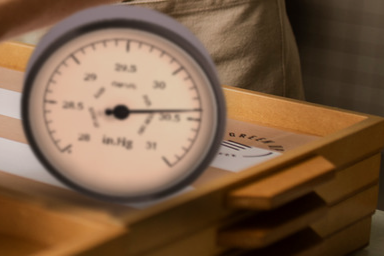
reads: **30.4** inHg
